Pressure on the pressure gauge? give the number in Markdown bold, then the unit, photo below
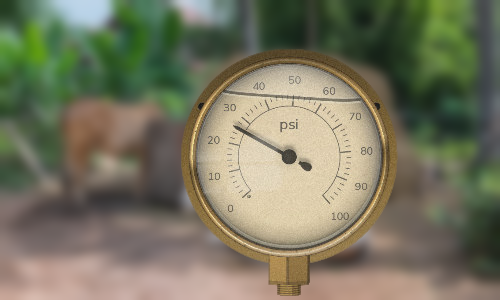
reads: **26** psi
